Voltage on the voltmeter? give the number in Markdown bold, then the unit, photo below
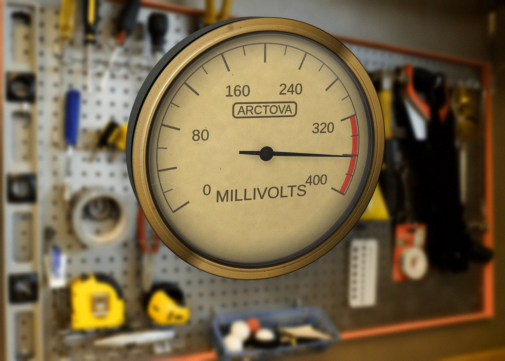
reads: **360** mV
